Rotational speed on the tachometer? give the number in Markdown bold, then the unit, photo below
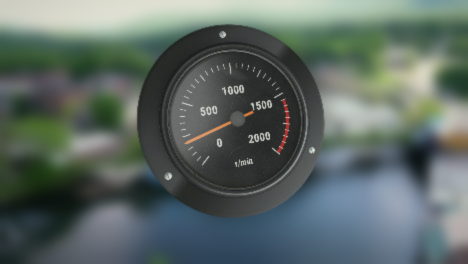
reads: **200** rpm
